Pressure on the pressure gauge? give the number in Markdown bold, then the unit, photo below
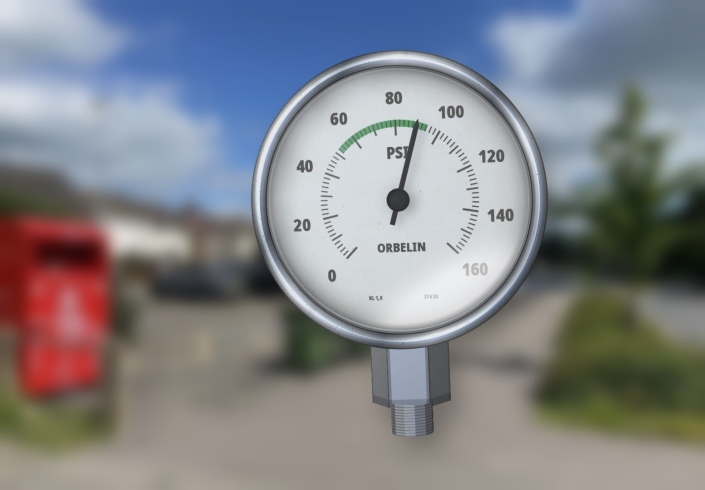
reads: **90** psi
